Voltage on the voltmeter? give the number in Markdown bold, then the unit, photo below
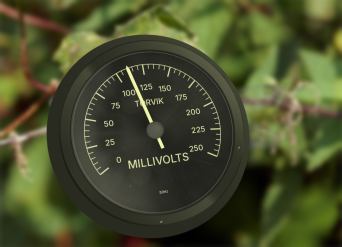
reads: **110** mV
